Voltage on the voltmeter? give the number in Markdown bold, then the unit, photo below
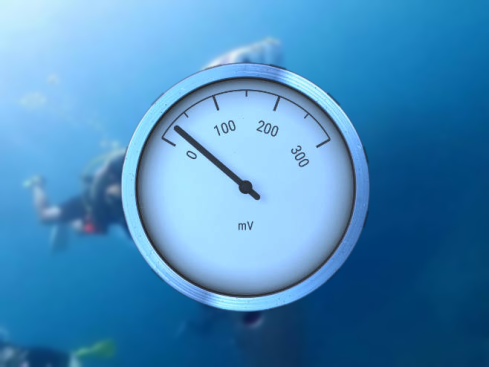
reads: **25** mV
